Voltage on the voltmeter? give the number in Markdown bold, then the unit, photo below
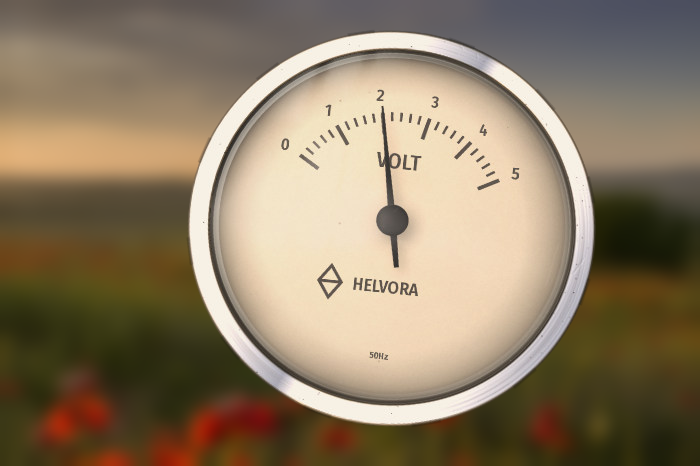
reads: **2** V
